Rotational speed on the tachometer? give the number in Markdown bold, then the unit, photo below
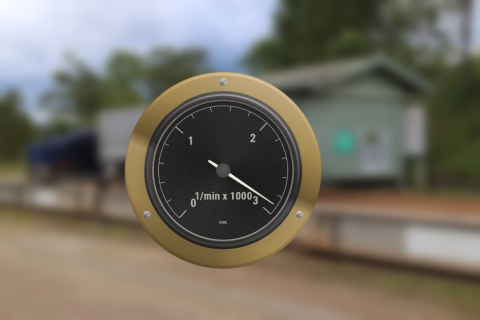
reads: **2900** rpm
